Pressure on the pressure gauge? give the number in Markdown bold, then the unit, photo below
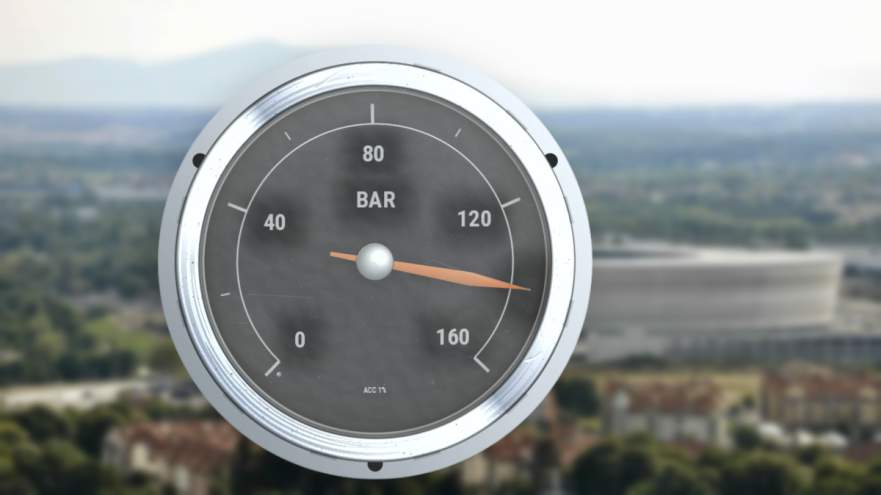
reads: **140** bar
